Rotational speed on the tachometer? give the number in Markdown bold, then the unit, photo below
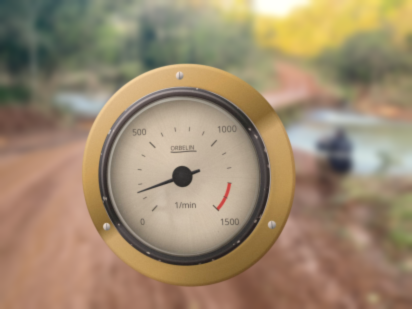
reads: **150** rpm
